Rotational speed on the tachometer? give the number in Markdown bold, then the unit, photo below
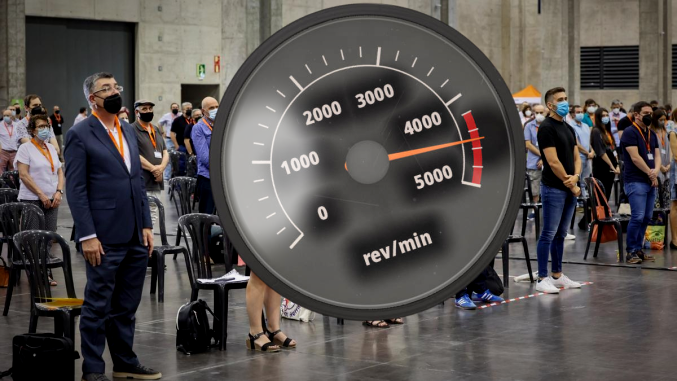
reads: **4500** rpm
